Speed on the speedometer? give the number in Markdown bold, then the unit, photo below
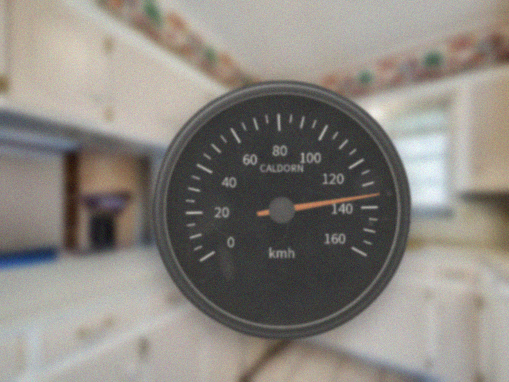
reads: **135** km/h
